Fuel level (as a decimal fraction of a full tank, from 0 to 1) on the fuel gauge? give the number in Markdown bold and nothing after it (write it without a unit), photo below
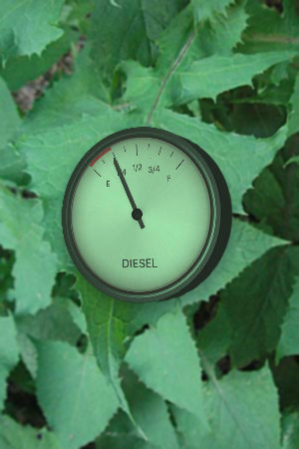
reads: **0.25**
